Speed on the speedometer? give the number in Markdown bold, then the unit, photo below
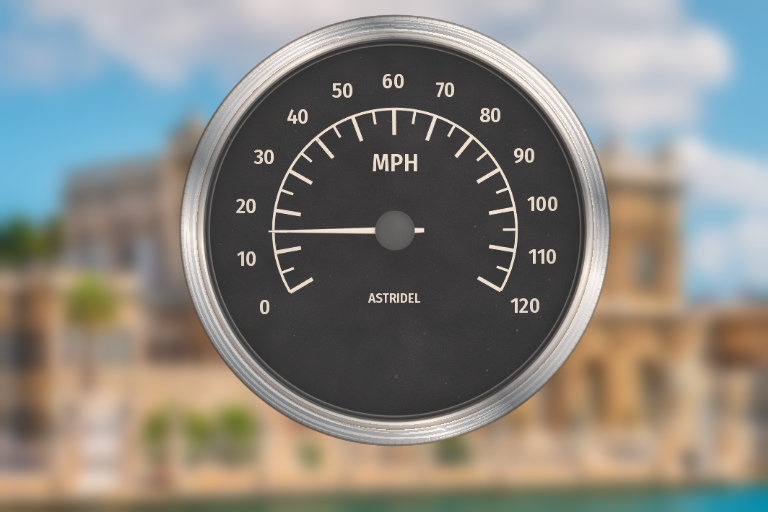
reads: **15** mph
